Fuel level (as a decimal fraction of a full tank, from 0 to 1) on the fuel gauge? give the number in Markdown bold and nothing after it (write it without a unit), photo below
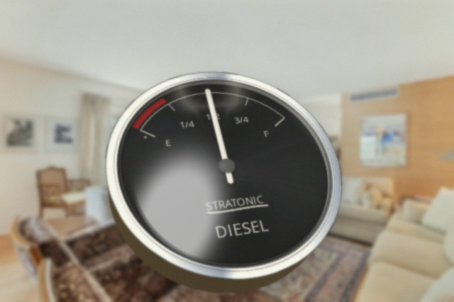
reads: **0.5**
